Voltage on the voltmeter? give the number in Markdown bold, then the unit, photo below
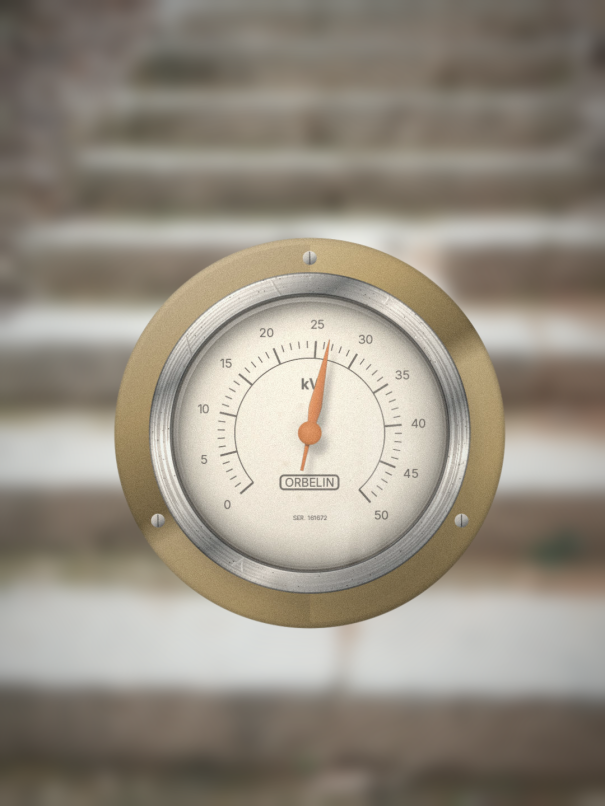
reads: **26.5** kV
